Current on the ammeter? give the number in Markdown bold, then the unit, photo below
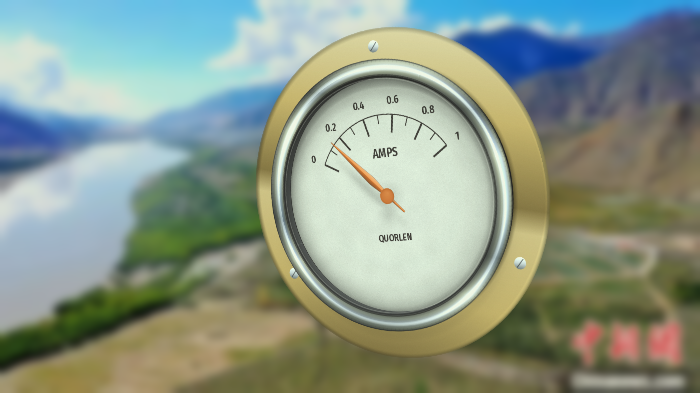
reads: **0.15** A
